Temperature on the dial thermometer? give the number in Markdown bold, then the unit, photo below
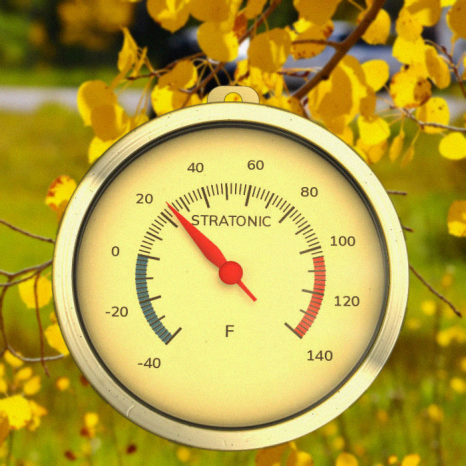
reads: **24** °F
